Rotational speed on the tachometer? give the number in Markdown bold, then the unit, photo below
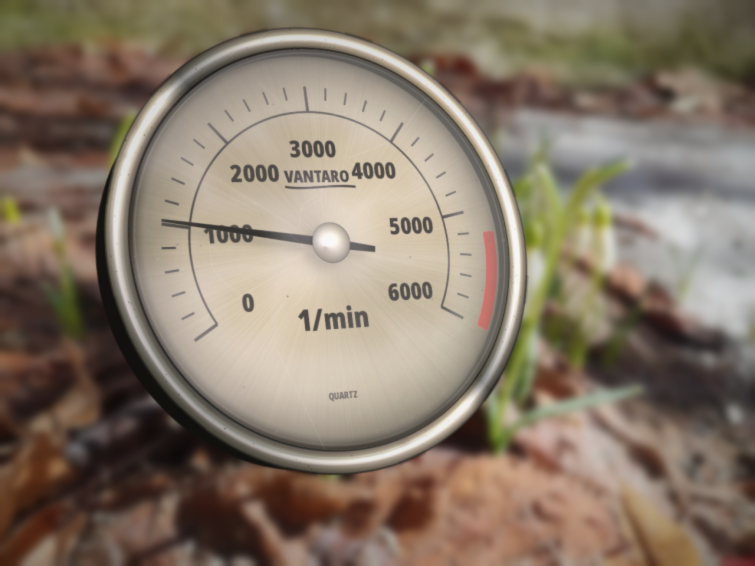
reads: **1000** rpm
